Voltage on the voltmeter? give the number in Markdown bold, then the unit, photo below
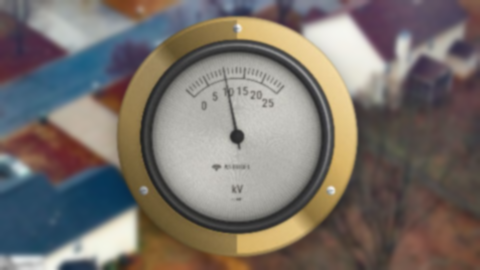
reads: **10** kV
